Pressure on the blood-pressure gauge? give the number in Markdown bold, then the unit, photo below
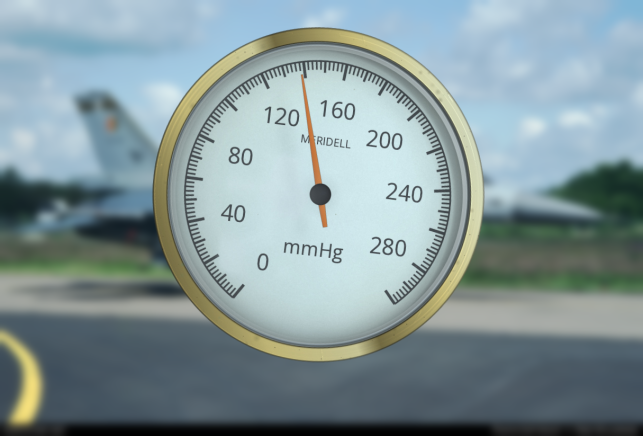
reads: **138** mmHg
